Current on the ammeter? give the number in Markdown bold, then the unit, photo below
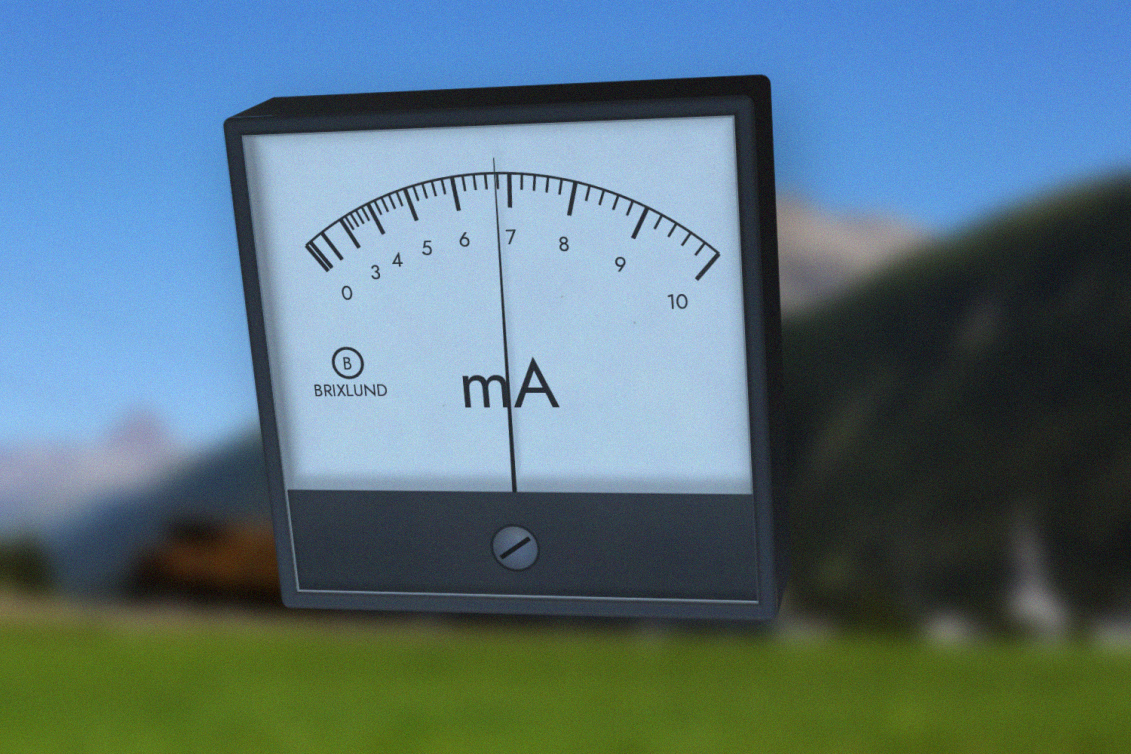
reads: **6.8** mA
